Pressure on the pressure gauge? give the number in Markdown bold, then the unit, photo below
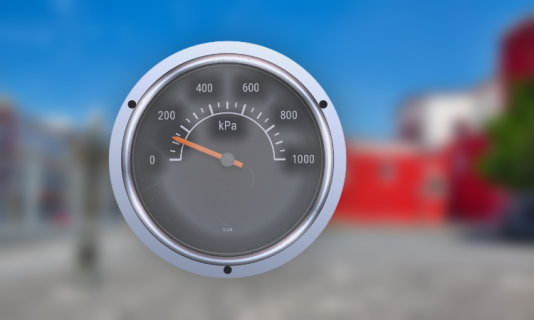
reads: **125** kPa
